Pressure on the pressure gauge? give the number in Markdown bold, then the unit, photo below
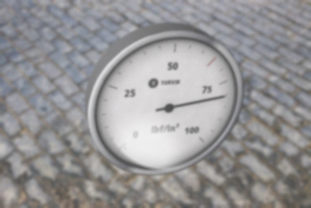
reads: **80** psi
